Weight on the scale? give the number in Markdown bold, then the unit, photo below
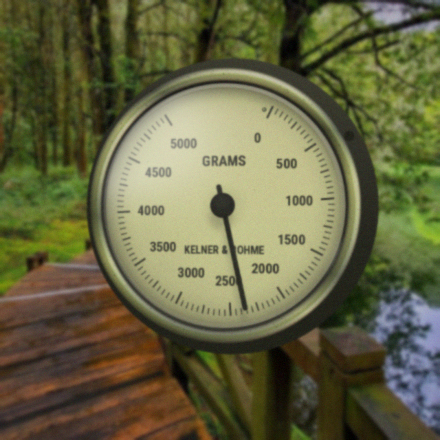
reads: **2350** g
